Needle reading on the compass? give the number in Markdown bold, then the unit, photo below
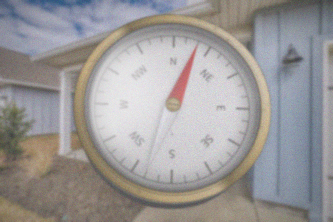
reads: **20** °
